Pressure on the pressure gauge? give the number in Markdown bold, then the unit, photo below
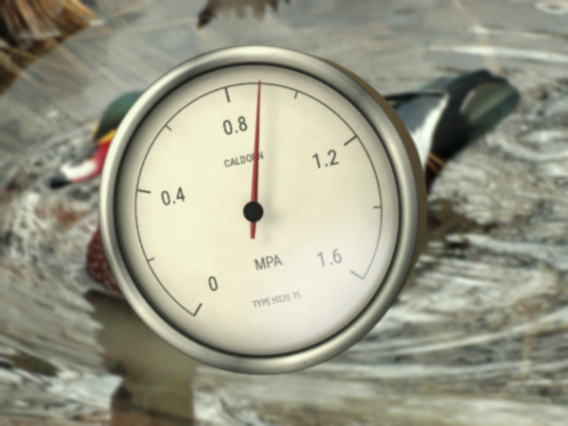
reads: **0.9** MPa
